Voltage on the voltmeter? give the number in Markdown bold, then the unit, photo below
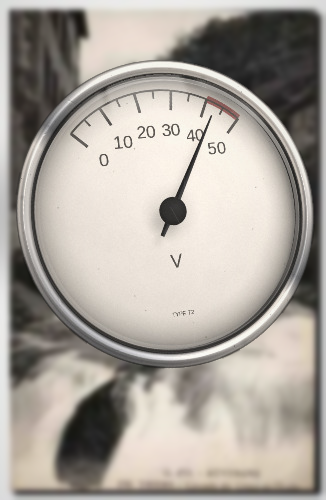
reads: **42.5** V
